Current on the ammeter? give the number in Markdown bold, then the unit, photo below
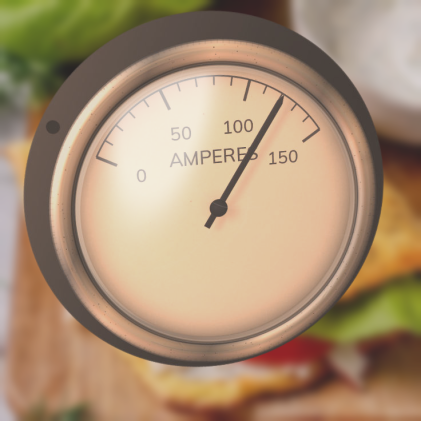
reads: **120** A
